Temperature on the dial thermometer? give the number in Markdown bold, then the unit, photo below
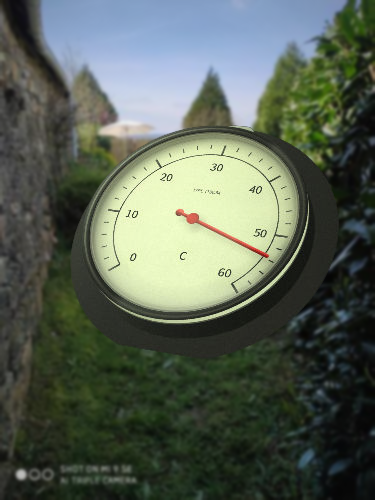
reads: **54** °C
